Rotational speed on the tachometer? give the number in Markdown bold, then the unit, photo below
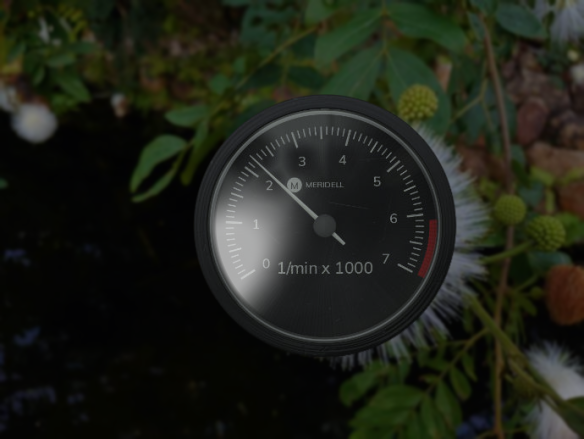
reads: **2200** rpm
